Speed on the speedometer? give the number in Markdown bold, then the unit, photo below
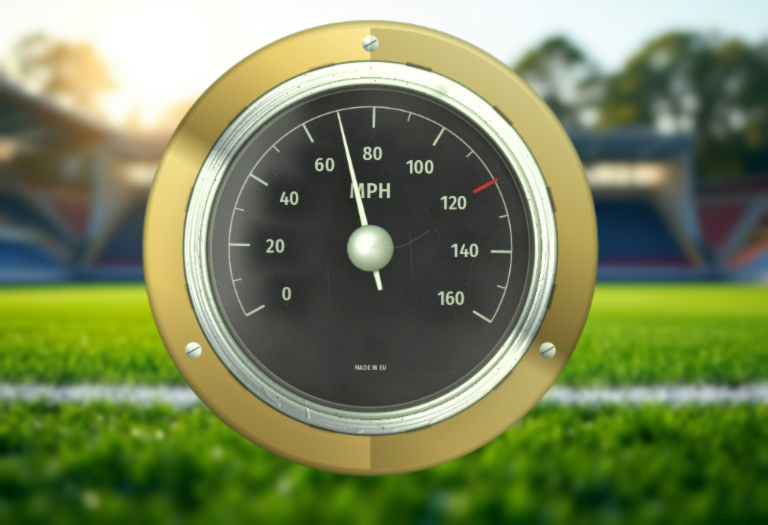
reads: **70** mph
